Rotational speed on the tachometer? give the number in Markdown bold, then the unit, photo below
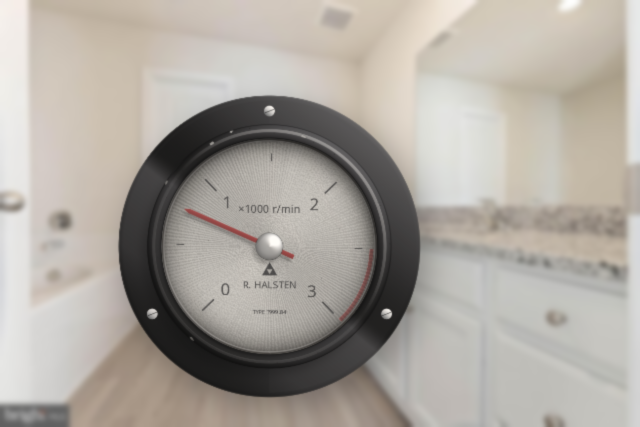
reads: **750** rpm
